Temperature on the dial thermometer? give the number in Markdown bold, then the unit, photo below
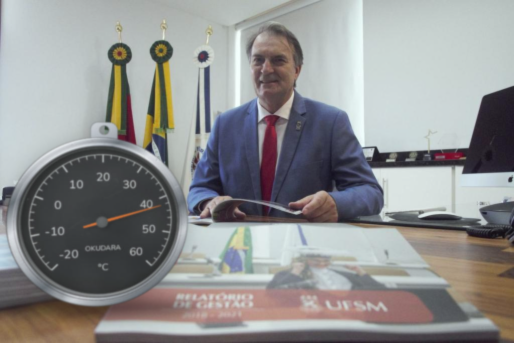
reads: **42** °C
